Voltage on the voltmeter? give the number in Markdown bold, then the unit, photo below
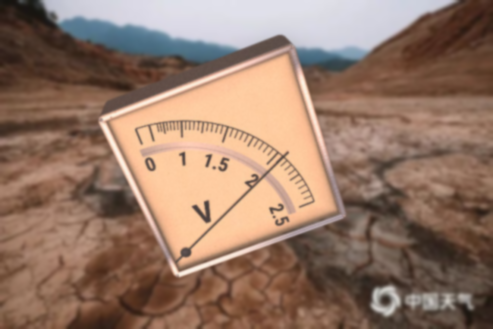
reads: **2.05** V
